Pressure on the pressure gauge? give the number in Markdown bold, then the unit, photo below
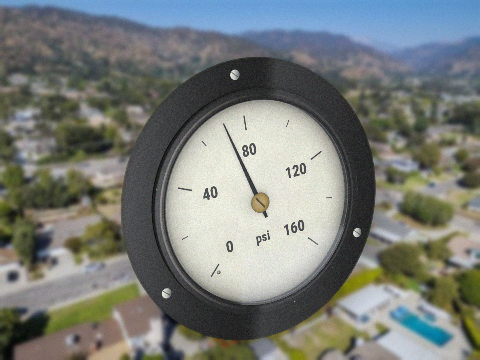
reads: **70** psi
